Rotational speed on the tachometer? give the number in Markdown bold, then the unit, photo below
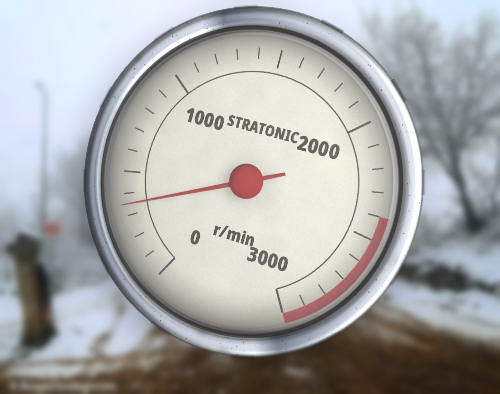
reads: **350** rpm
